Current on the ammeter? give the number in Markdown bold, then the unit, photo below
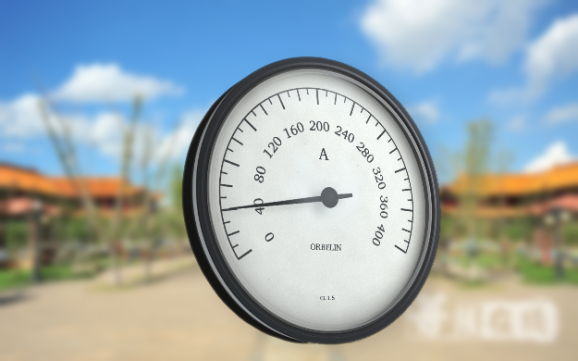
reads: **40** A
